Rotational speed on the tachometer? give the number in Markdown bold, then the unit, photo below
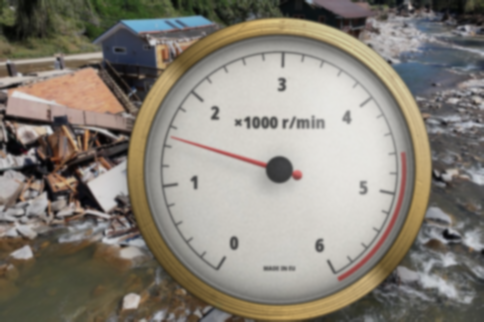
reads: **1500** rpm
